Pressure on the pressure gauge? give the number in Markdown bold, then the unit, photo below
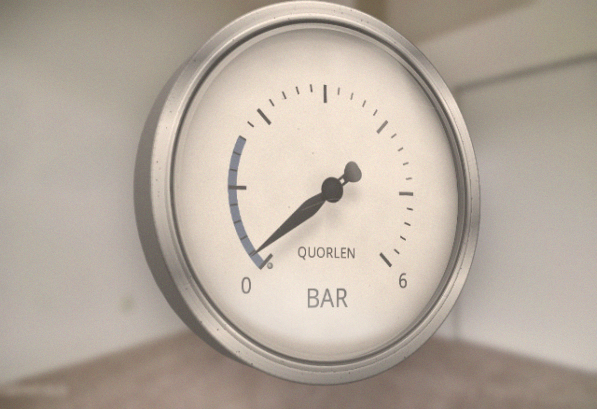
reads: **0.2** bar
